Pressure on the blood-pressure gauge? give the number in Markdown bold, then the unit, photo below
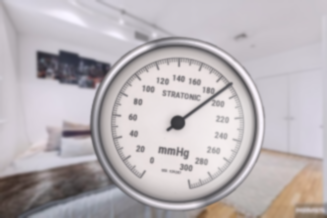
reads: **190** mmHg
